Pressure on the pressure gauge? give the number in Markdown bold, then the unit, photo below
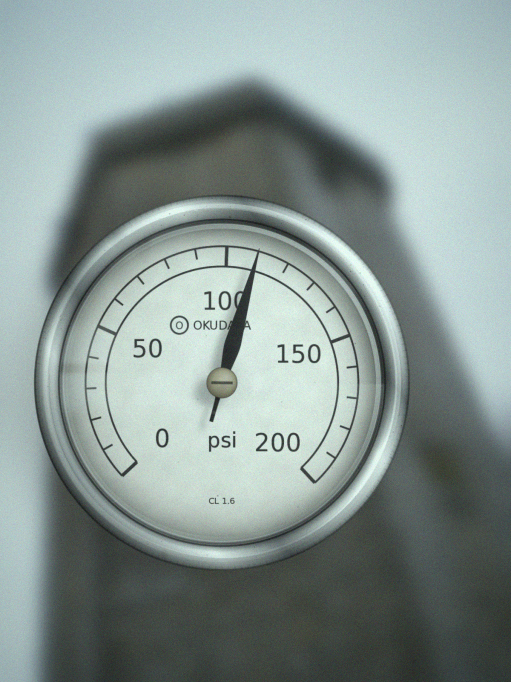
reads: **110** psi
